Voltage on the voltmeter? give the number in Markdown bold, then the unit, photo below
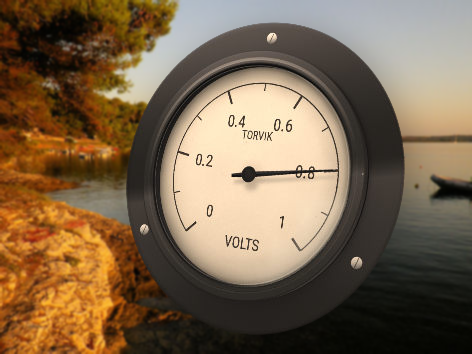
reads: **0.8** V
